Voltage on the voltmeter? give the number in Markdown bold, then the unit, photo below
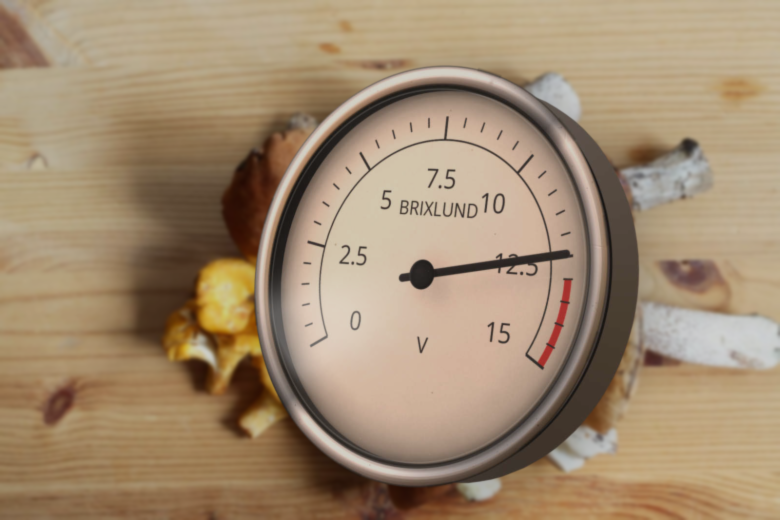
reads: **12.5** V
